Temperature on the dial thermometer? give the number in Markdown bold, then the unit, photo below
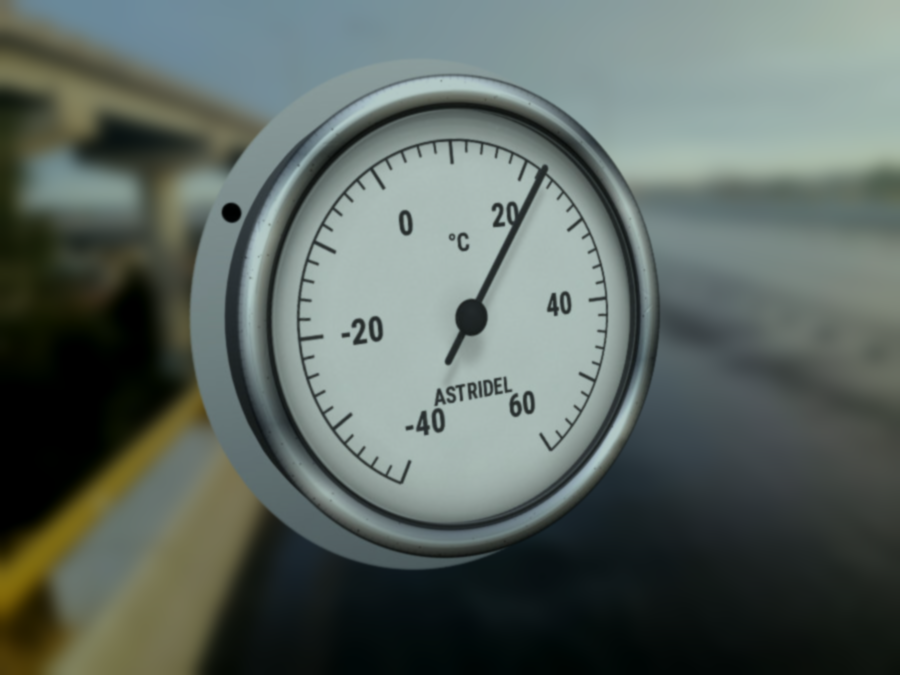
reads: **22** °C
